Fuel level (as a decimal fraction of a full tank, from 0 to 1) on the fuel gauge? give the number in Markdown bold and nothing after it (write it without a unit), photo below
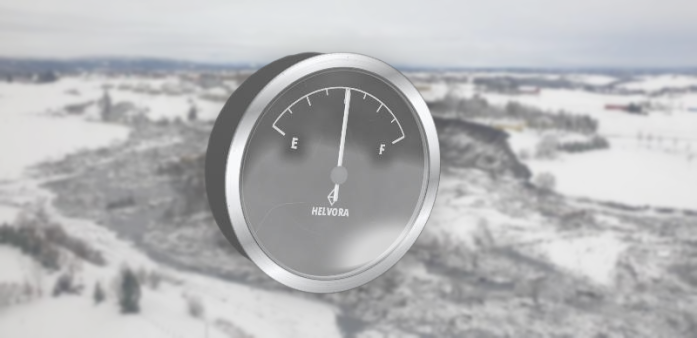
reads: **0.5**
